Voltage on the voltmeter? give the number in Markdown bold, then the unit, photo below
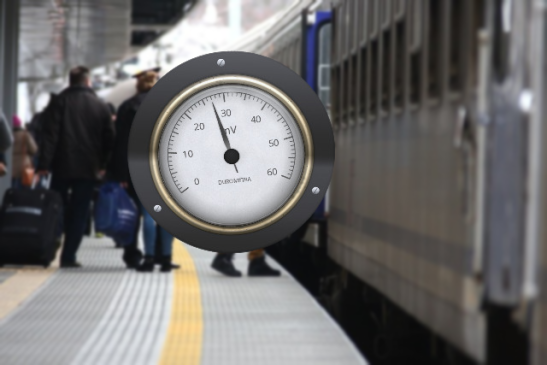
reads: **27** mV
